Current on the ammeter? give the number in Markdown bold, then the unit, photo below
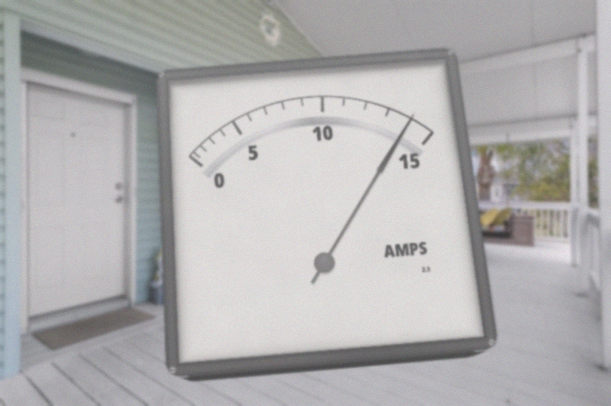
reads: **14** A
